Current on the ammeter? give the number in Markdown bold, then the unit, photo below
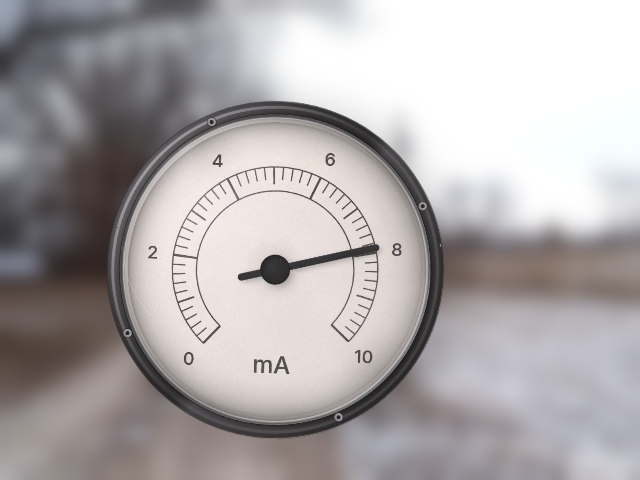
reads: **7.9** mA
